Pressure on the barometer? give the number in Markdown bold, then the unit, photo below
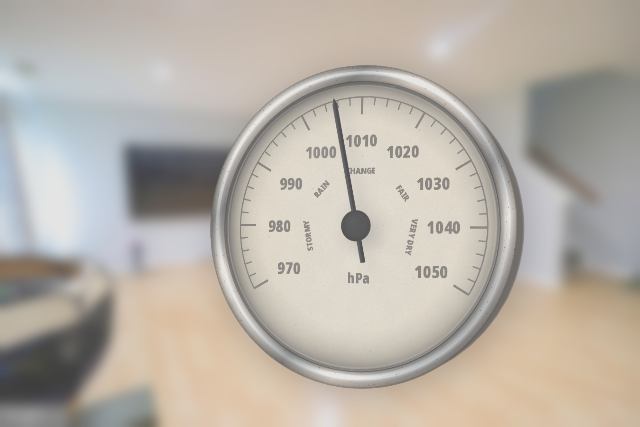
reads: **1006** hPa
